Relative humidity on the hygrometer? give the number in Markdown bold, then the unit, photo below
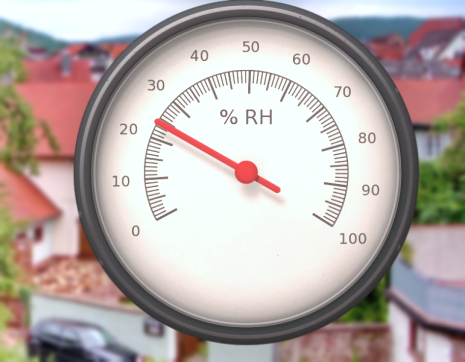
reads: **24** %
